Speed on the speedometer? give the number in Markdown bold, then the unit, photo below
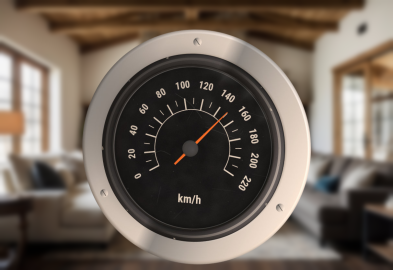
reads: **150** km/h
